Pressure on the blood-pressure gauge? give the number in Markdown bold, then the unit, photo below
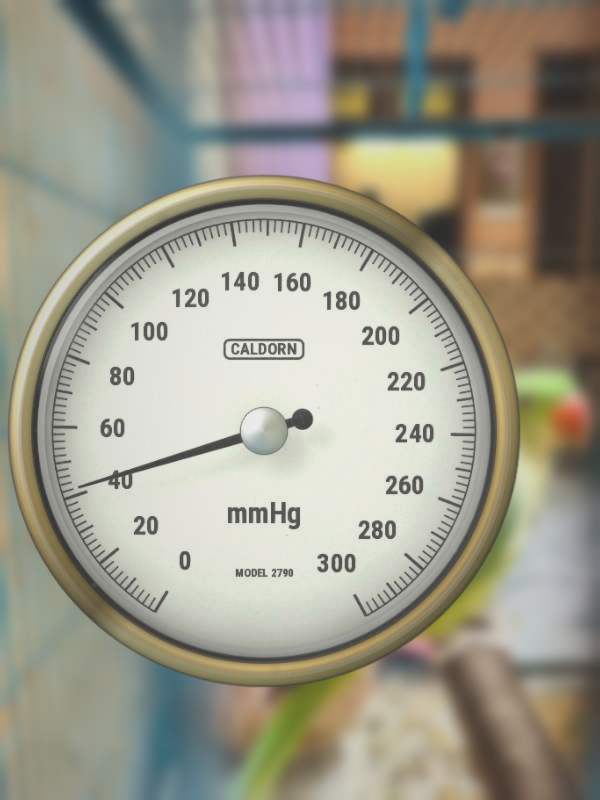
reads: **42** mmHg
